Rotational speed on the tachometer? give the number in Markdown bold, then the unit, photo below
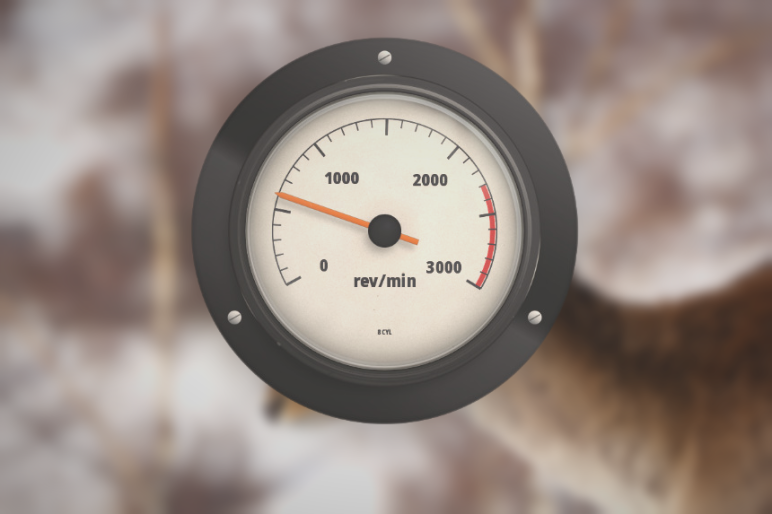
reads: **600** rpm
